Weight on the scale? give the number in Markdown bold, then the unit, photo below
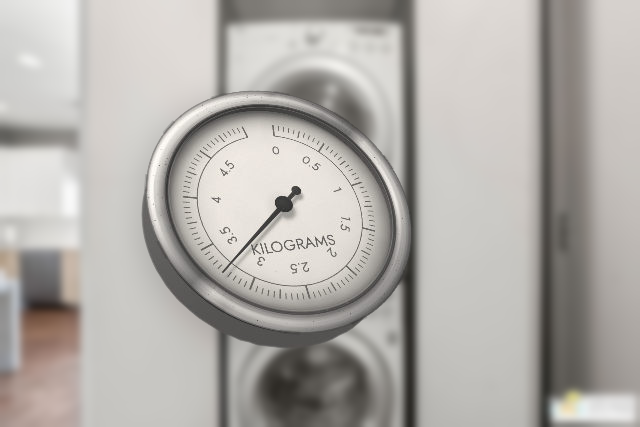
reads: **3.25** kg
